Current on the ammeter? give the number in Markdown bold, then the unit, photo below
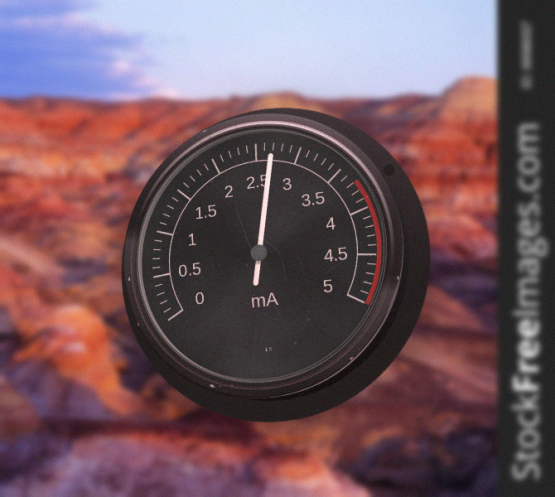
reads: **2.7** mA
